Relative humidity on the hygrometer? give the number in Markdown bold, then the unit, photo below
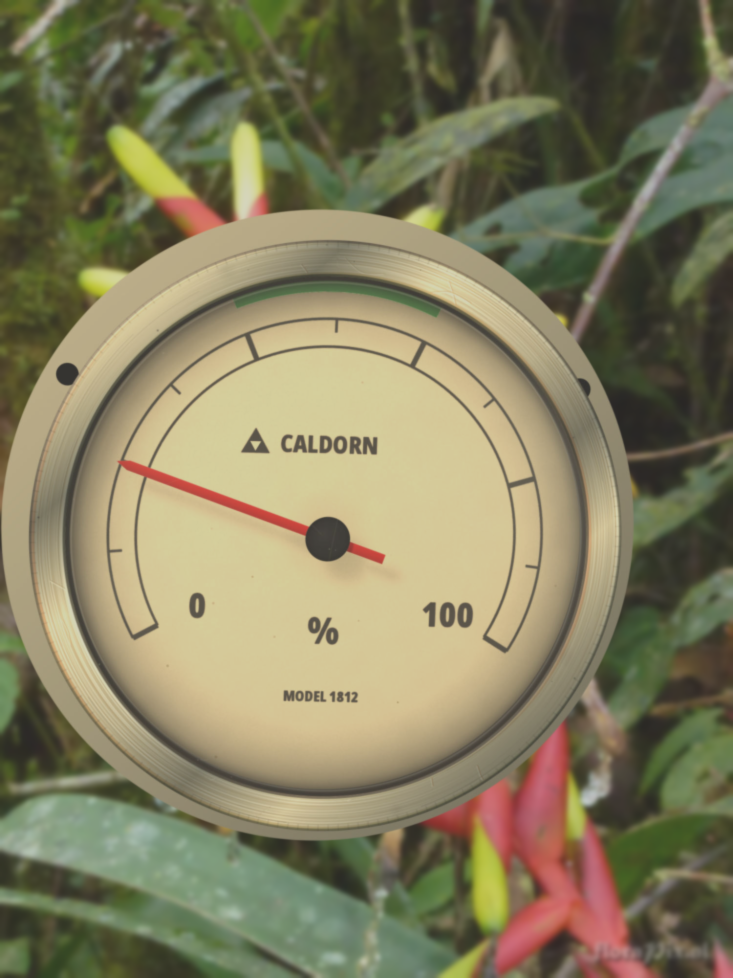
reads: **20** %
